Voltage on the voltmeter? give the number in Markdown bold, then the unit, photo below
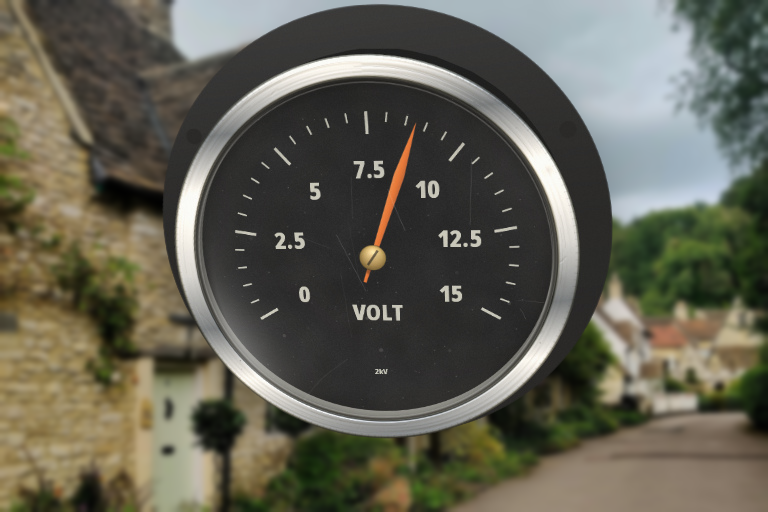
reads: **8.75** V
